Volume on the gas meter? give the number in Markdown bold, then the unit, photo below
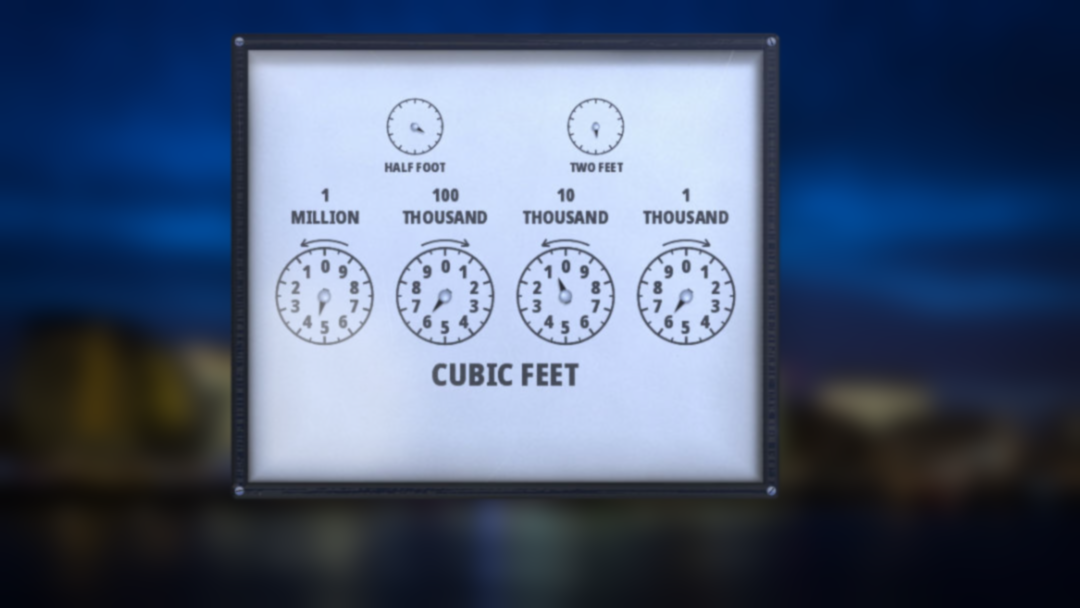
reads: **460600** ft³
